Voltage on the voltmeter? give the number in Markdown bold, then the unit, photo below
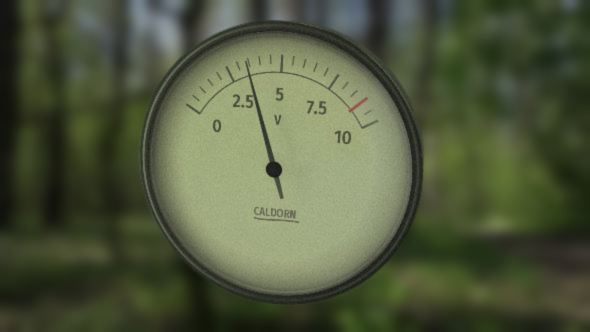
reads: **3.5** V
